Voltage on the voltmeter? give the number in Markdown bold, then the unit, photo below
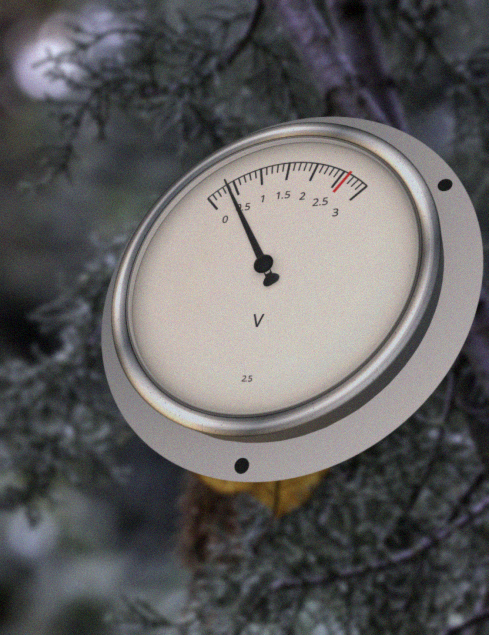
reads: **0.4** V
